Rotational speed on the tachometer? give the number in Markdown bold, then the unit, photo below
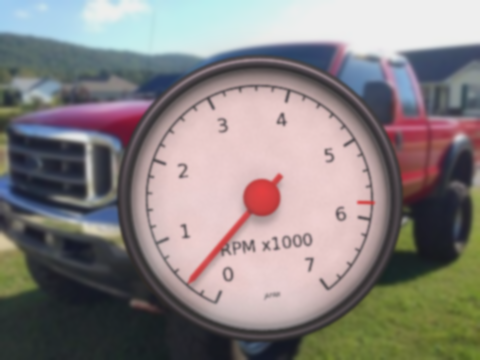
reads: **400** rpm
